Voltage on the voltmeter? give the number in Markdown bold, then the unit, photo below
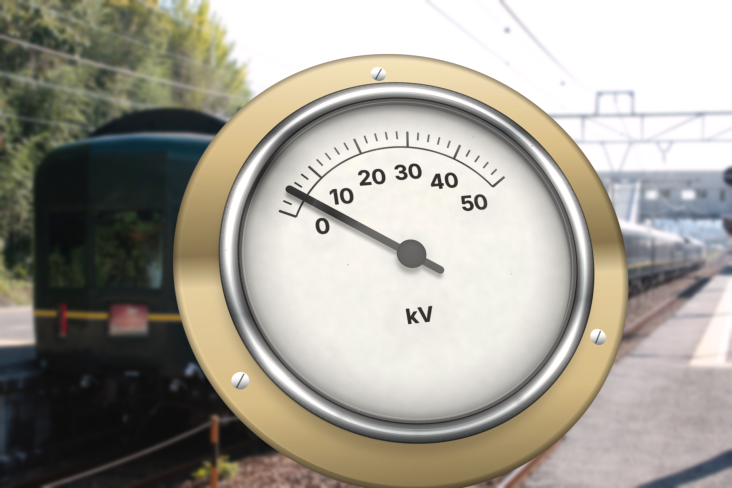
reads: **4** kV
